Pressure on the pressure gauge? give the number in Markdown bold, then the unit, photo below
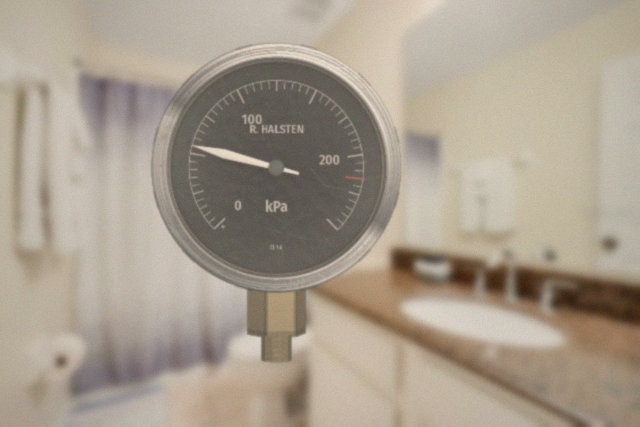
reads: **55** kPa
